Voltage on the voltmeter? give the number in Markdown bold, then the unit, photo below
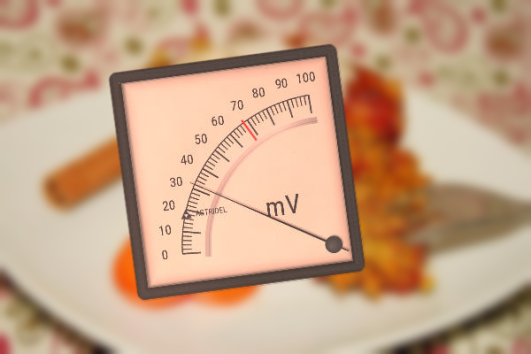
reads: **32** mV
